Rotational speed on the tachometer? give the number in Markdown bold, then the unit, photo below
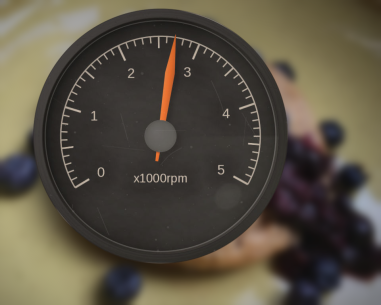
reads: **2700** rpm
